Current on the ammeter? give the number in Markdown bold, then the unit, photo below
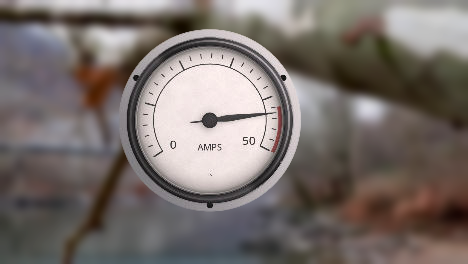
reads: **43** A
